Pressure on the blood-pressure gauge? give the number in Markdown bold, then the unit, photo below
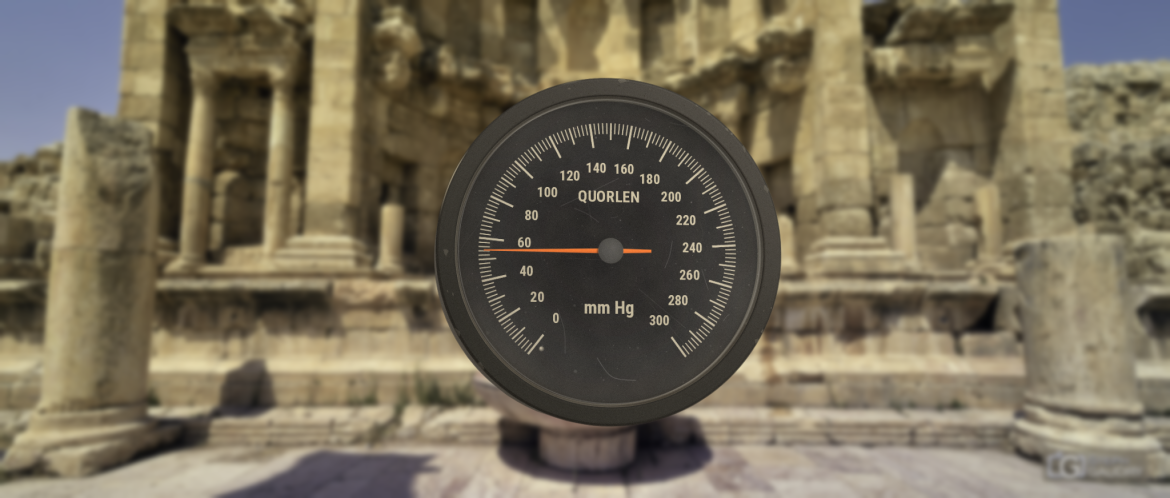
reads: **54** mmHg
